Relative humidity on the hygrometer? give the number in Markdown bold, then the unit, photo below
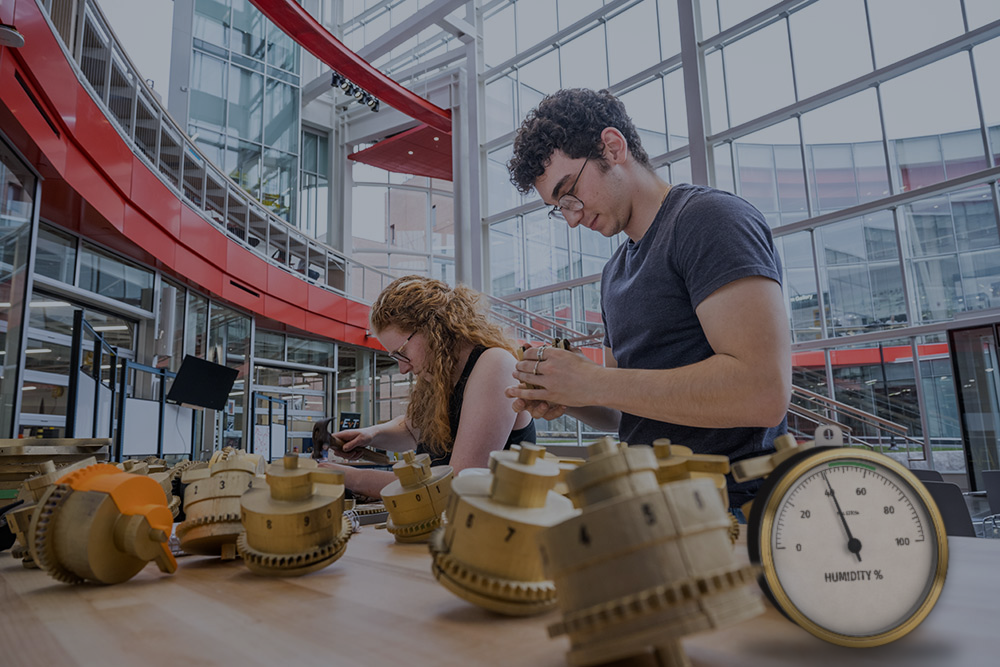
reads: **40** %
